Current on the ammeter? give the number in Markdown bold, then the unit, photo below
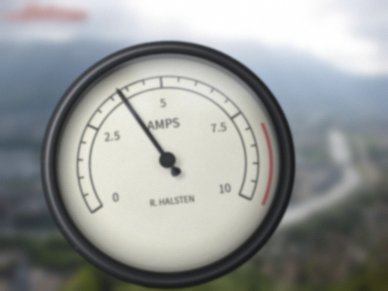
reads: **3.75** A
